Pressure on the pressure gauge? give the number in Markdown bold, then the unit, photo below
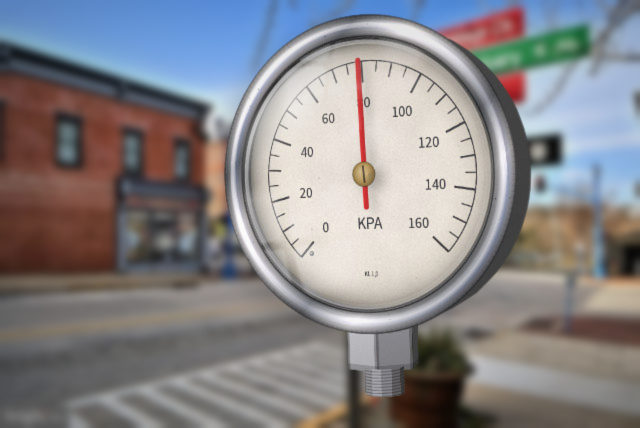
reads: **80** kPa
